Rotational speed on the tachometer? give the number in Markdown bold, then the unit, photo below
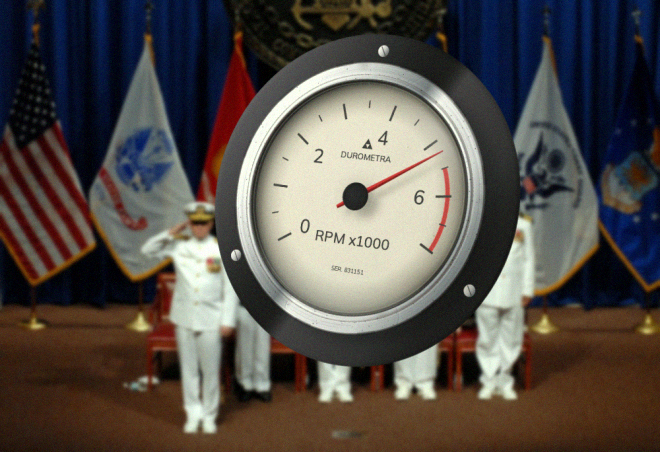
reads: **5250** rpm
